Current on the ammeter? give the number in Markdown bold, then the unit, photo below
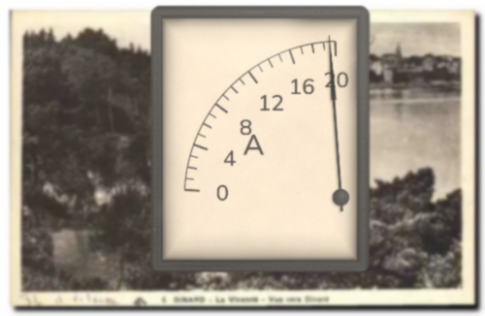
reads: **19.5** A
